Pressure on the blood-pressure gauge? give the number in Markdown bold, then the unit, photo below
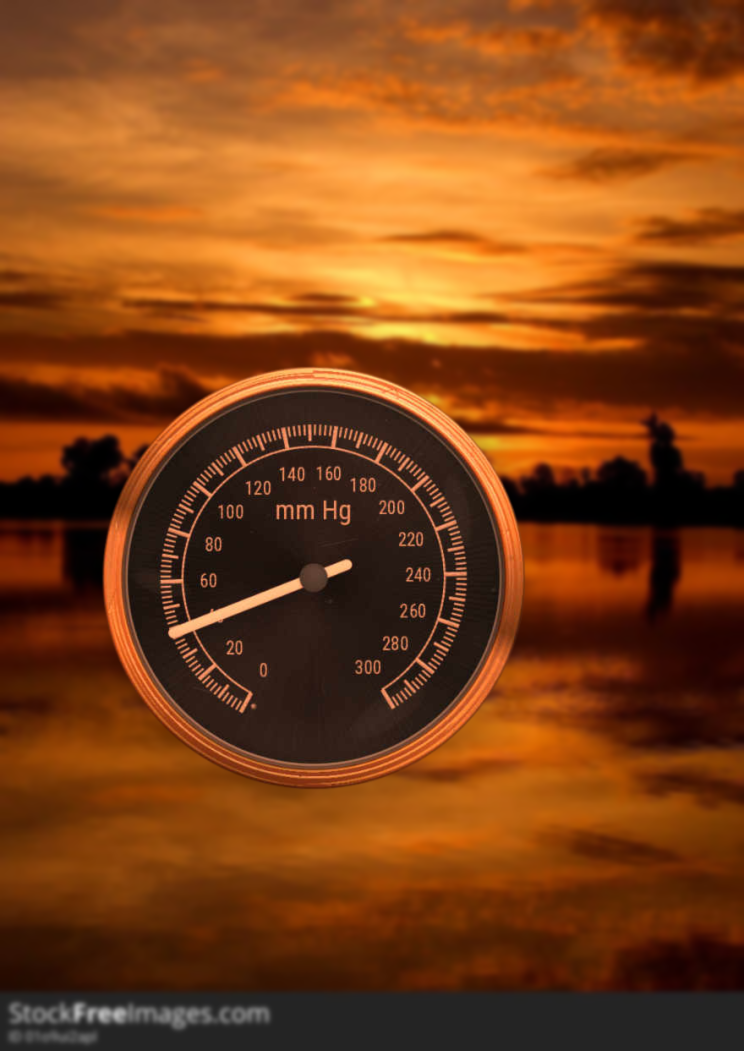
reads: **40** mmHg
